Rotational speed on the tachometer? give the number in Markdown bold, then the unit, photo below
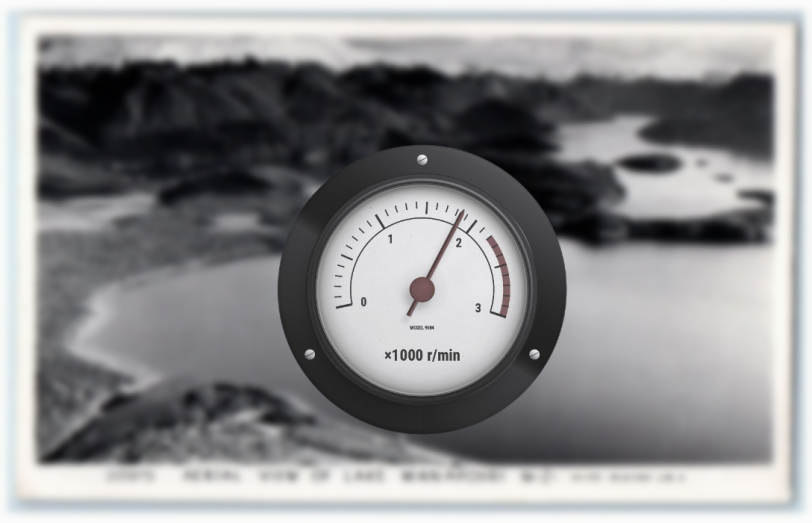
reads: **1850** rpm
